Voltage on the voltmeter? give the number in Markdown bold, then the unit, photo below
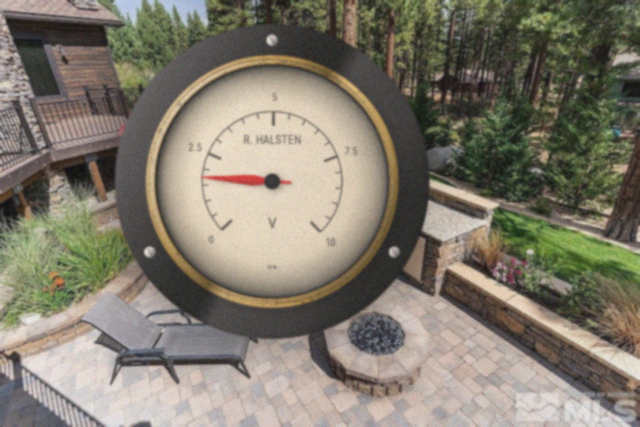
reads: **1.75** V
